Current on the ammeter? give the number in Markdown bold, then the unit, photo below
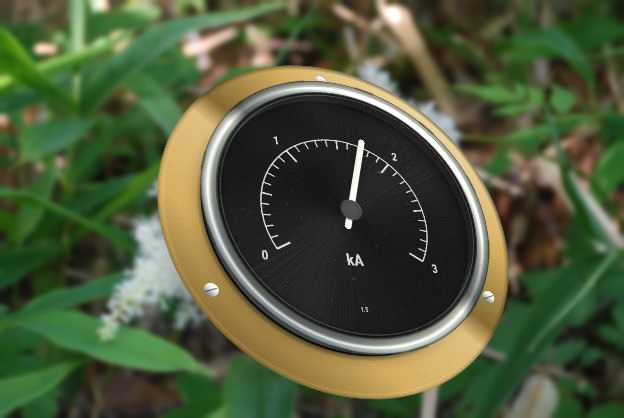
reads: **1.7** kA
